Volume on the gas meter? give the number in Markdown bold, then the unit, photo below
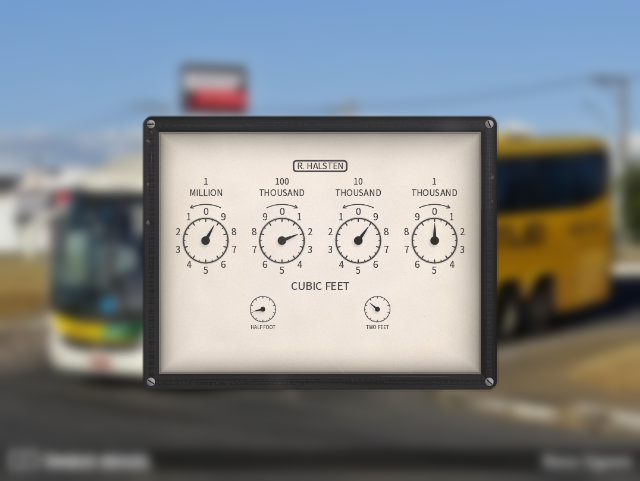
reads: **919000** ft³
